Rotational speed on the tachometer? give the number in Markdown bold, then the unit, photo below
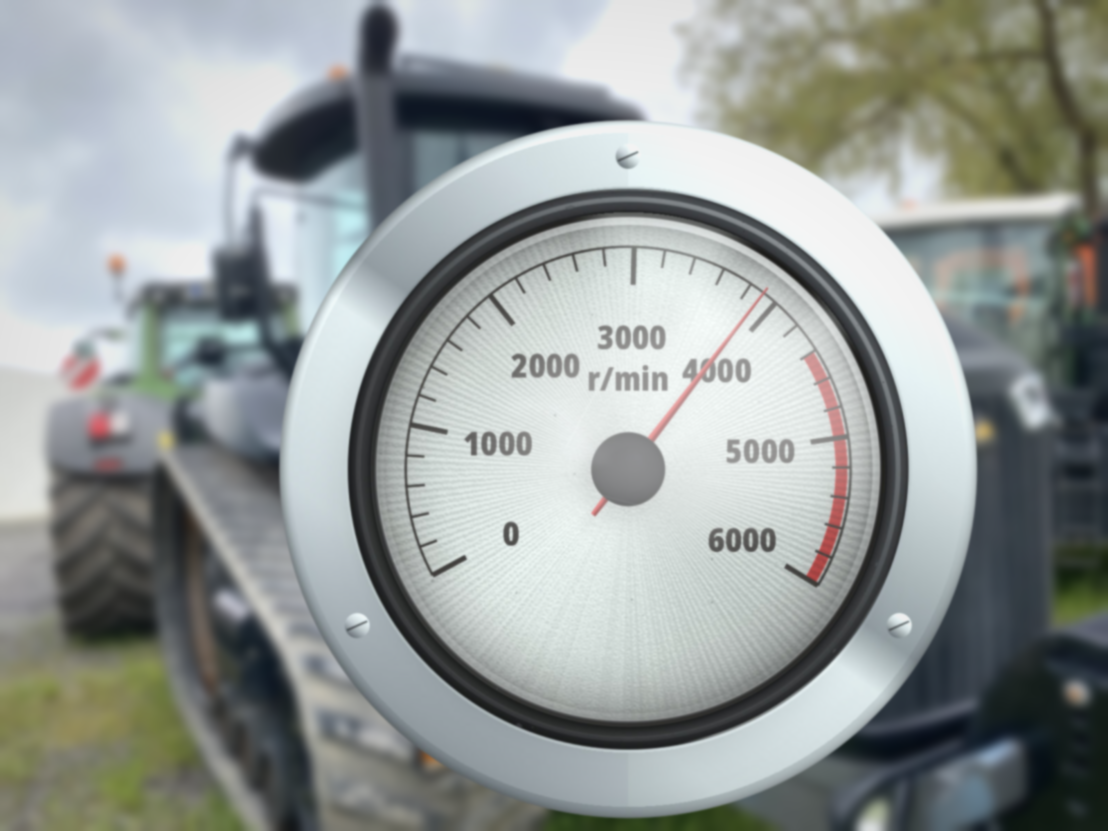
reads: **3900** rpm
